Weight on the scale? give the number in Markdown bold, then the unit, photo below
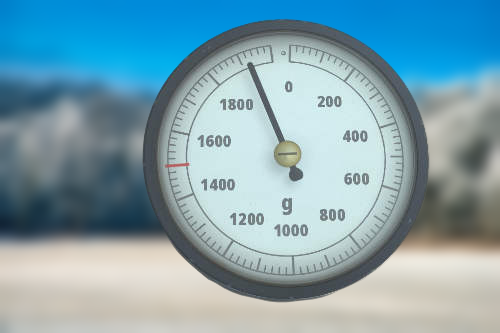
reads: **1920** g
